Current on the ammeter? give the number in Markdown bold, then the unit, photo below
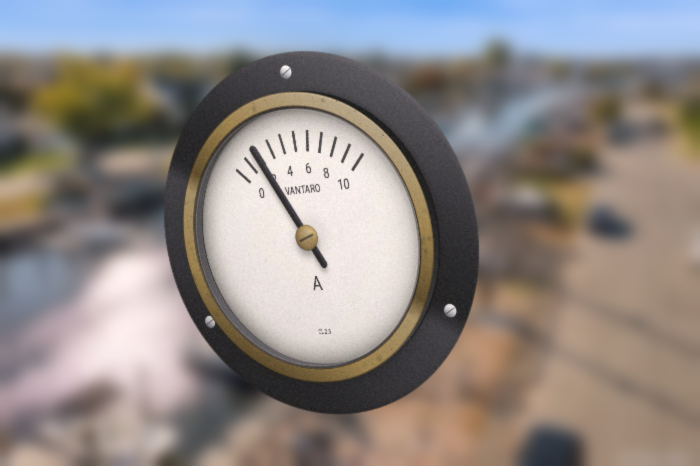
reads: **2** A
